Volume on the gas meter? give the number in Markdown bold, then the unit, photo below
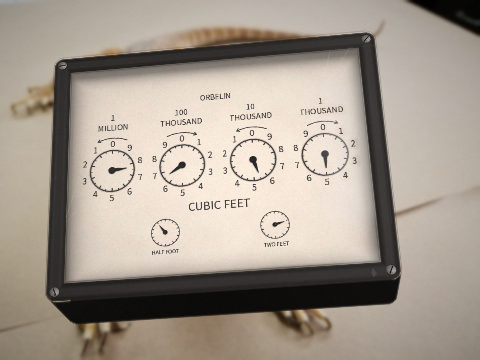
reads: **765500** ft³
